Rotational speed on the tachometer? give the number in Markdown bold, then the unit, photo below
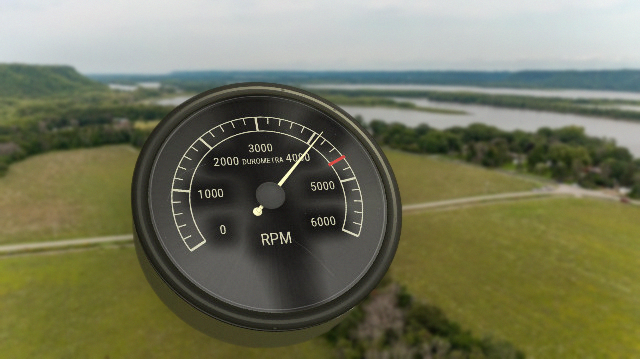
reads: **4100** rpm
